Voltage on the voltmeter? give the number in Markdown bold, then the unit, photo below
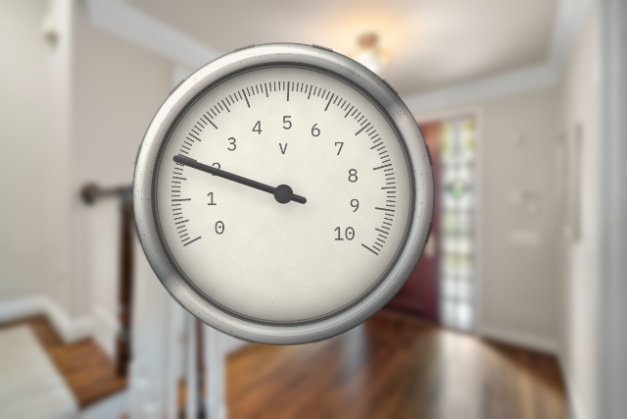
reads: **1.9** V
